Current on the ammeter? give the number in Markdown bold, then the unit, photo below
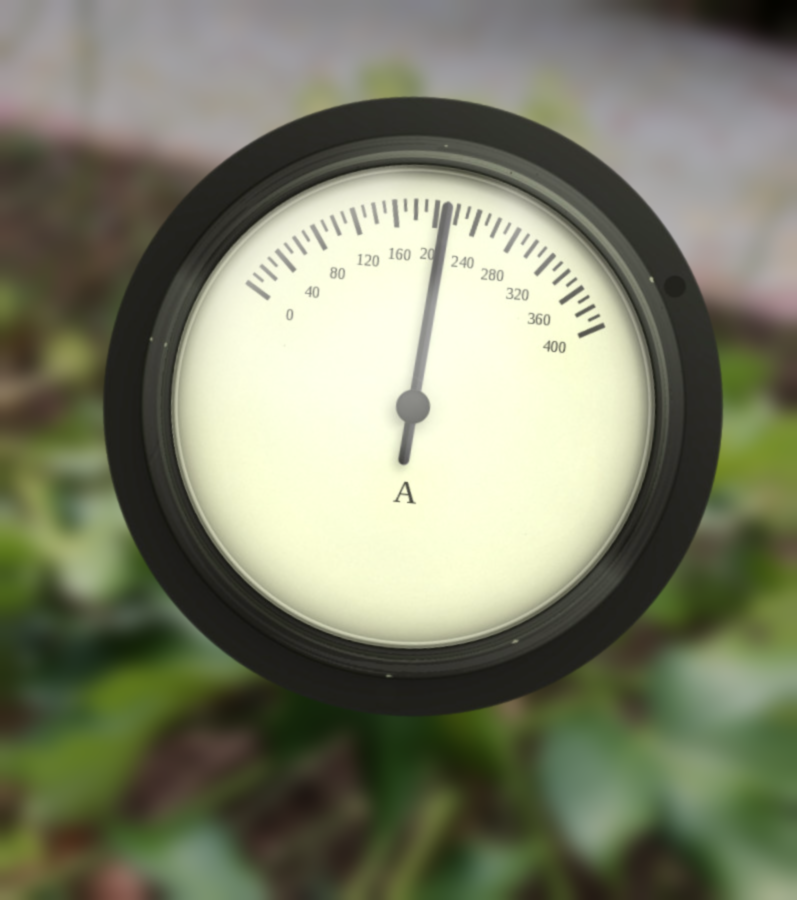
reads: **210** A
